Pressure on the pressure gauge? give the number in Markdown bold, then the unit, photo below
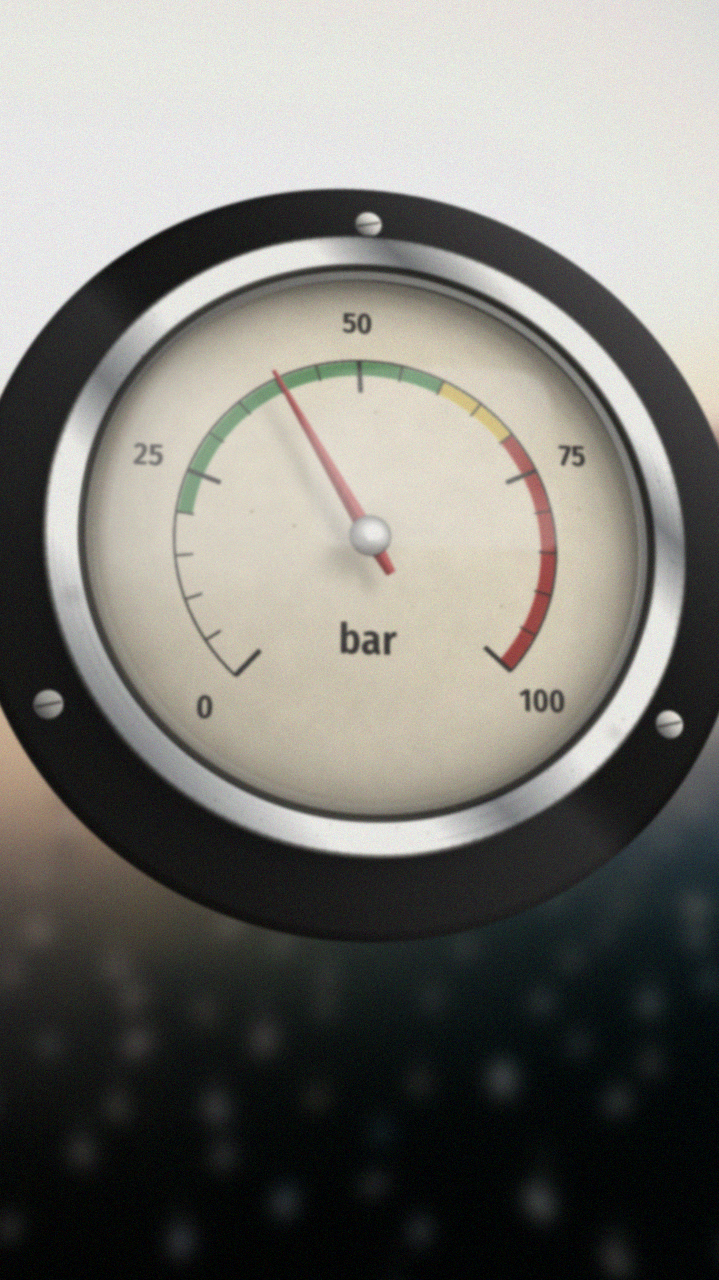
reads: **40** bar
